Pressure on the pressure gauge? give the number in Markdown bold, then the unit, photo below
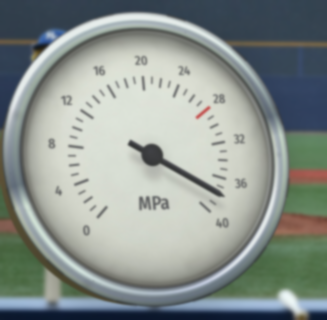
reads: **38** MPa
